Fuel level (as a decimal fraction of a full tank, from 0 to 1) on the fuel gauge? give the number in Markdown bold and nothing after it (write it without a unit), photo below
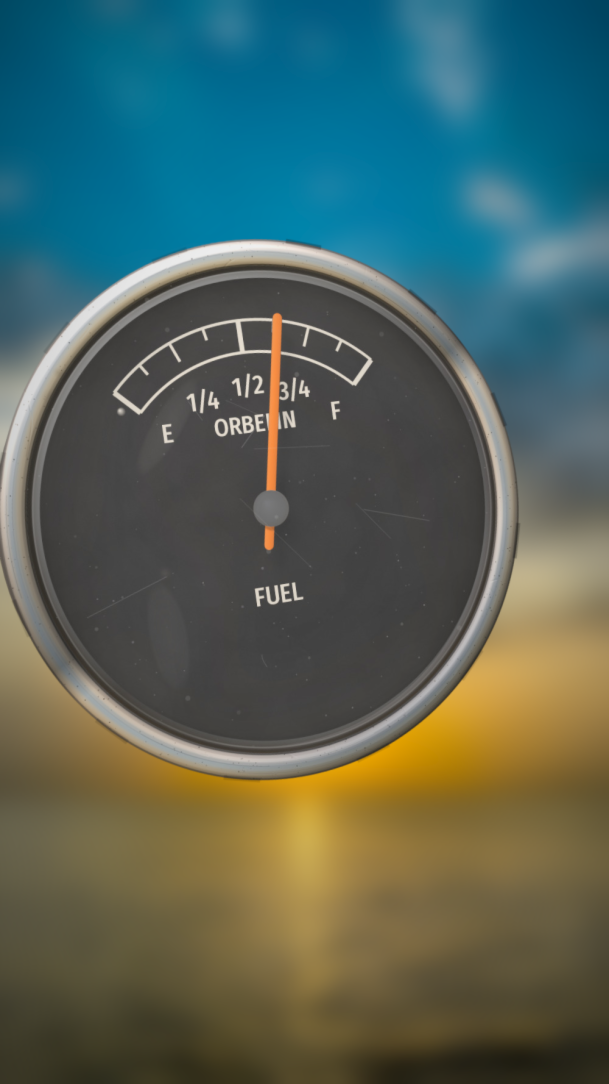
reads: **0.625**
